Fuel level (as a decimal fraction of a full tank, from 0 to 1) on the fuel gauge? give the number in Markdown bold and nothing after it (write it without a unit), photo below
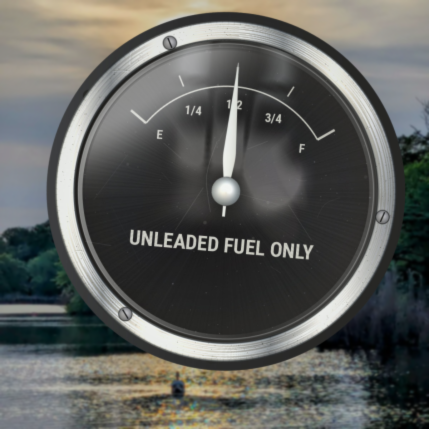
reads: **0.5**
